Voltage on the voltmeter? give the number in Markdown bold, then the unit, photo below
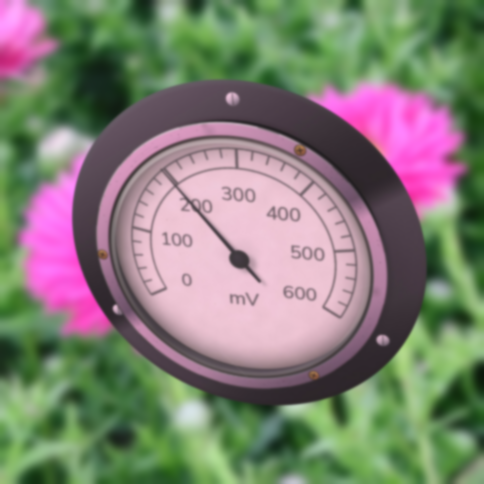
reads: **200** mV
